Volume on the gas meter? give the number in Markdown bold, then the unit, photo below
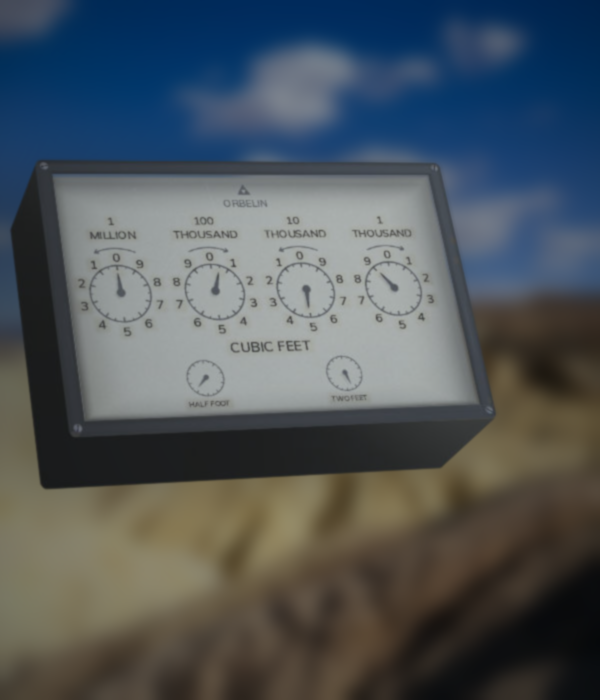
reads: **4900** ft³
